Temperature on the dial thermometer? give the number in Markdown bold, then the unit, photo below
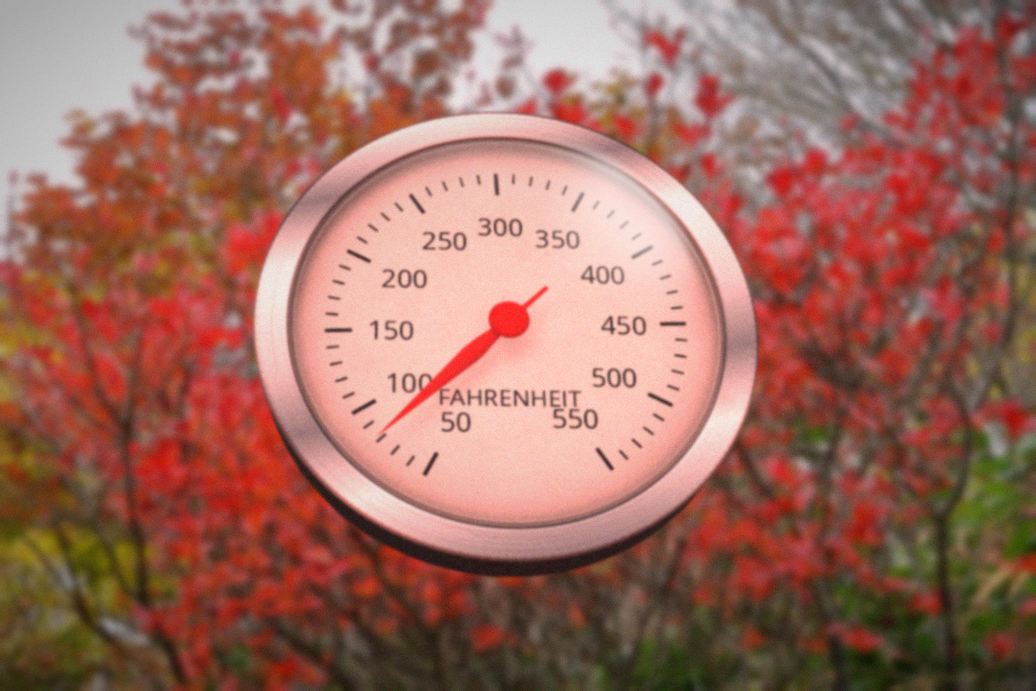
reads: **80** °F
